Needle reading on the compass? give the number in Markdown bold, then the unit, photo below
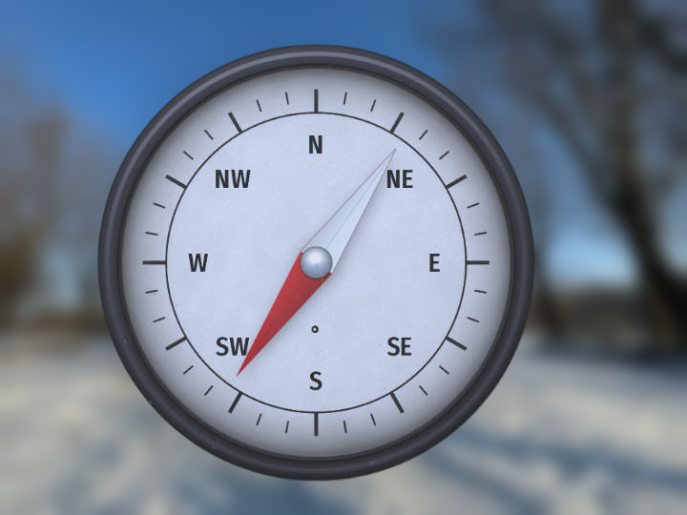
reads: **215** °
